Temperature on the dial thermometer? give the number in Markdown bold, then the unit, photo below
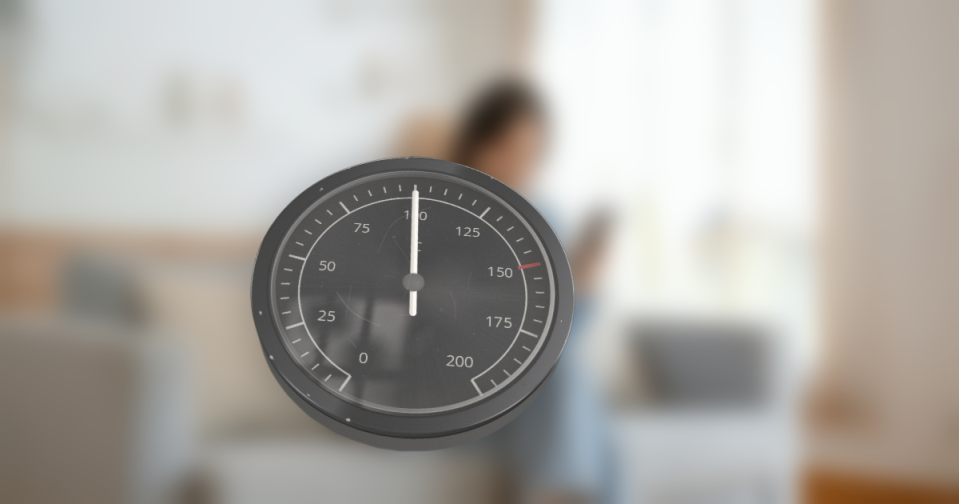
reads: **100** °C
